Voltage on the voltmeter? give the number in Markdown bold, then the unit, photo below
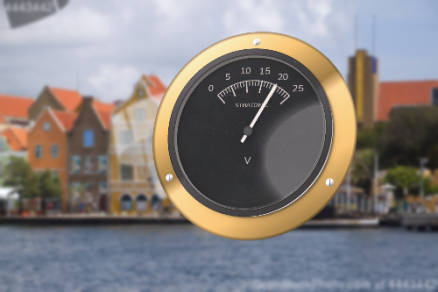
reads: **20** V
